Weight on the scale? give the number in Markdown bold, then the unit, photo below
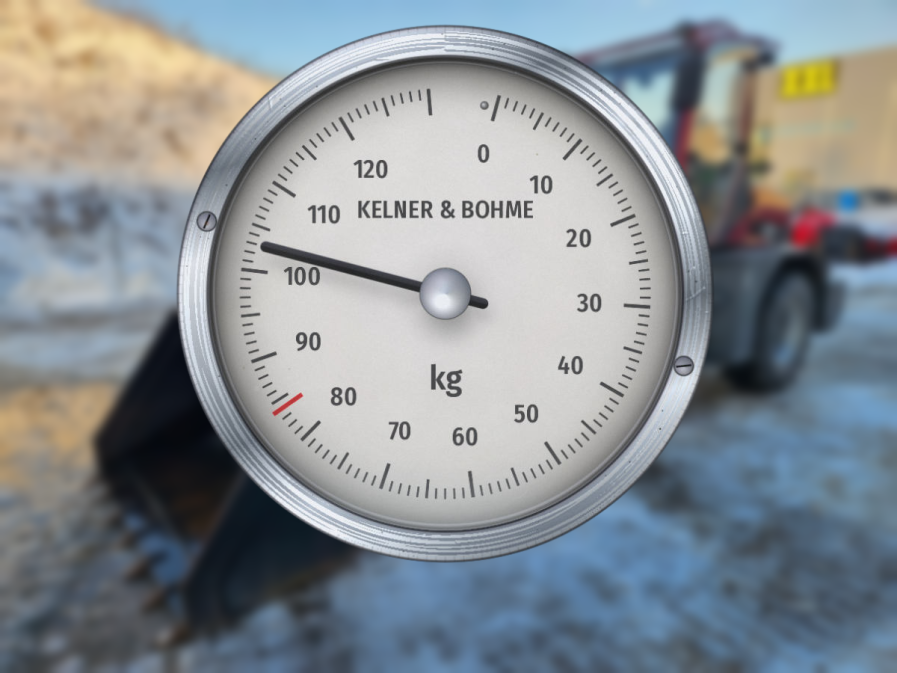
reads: **103** kg
